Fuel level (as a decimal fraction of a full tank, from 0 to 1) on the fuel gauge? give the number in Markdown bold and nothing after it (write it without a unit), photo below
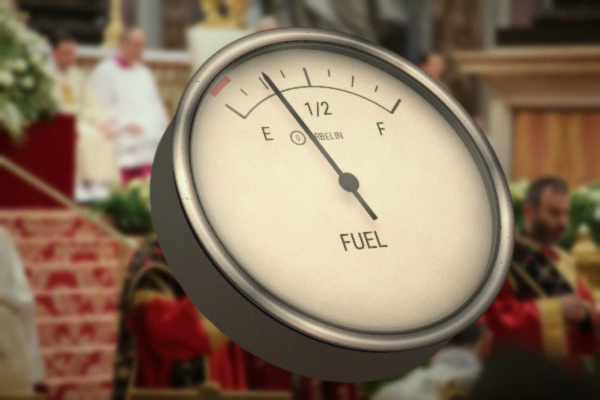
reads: **0.25**
